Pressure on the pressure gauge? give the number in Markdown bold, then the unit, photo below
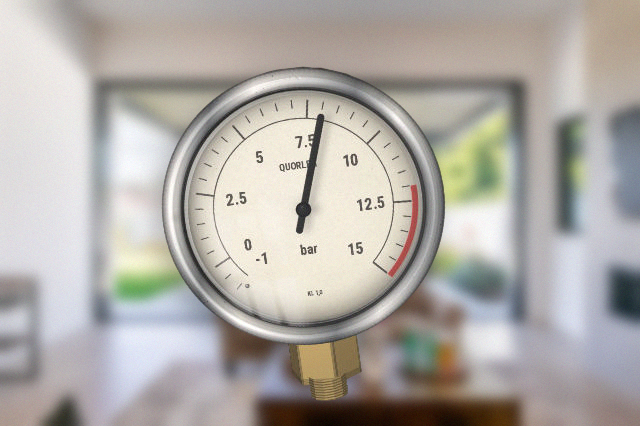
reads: **8** bar
